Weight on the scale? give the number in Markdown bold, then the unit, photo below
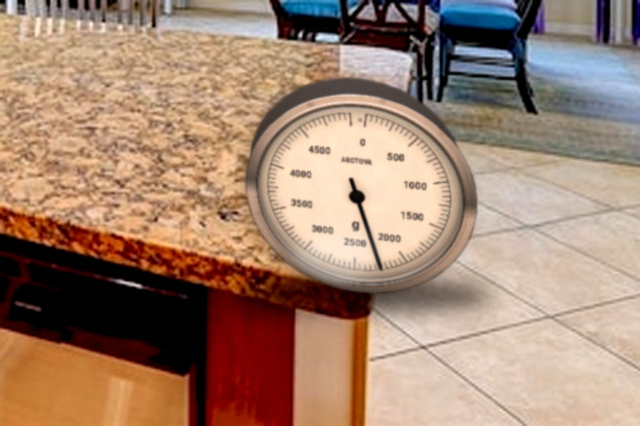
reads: **2250** g
